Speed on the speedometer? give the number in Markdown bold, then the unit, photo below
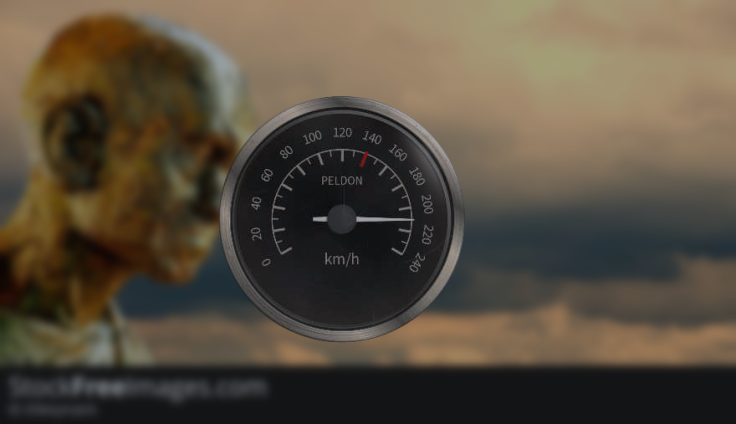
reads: **210** km/h
